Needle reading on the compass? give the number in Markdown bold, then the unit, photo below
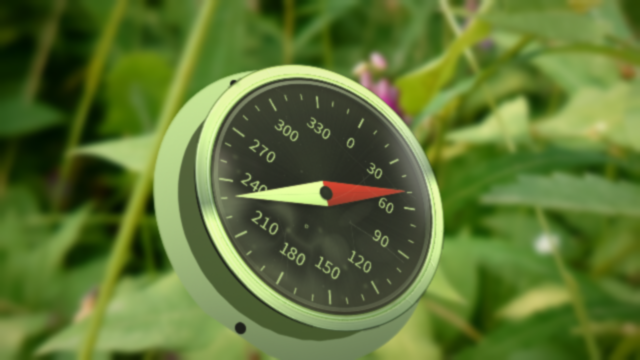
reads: **50** °
